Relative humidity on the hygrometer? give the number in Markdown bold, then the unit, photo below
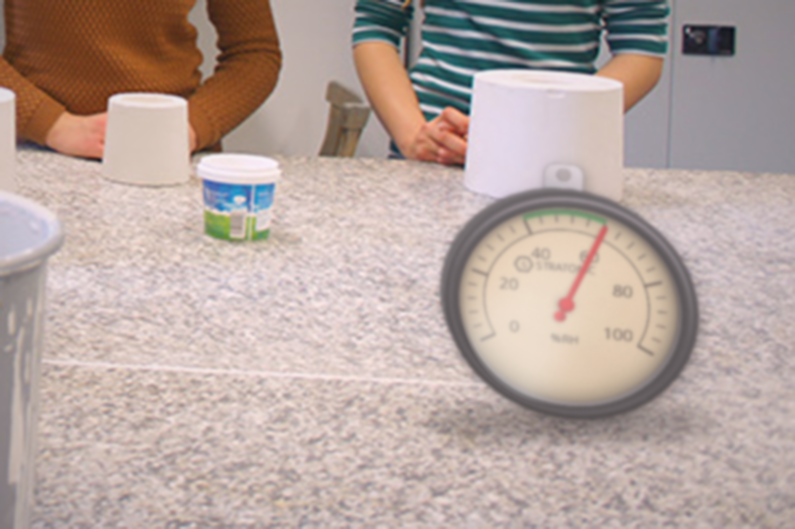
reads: **60** %
